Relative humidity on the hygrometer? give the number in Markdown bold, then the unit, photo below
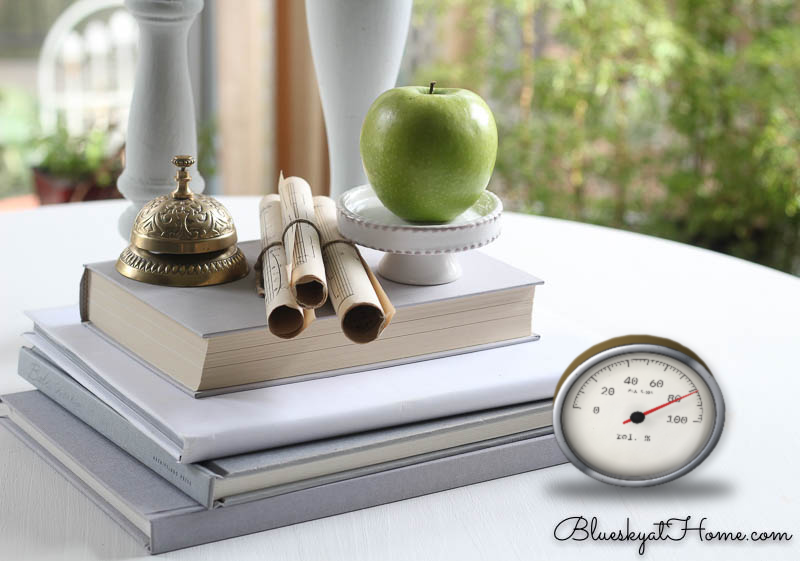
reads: **80** %
